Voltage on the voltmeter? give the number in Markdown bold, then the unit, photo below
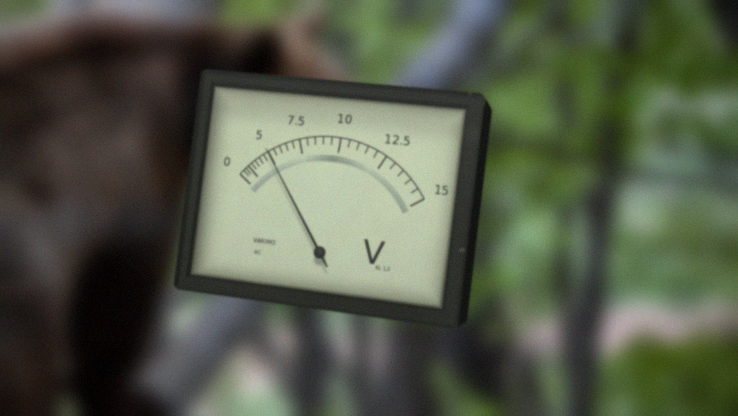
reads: **5** V
